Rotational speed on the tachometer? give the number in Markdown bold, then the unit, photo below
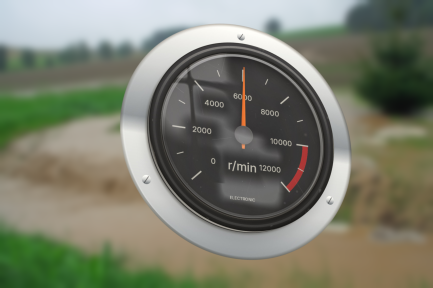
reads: **6000** rpm
